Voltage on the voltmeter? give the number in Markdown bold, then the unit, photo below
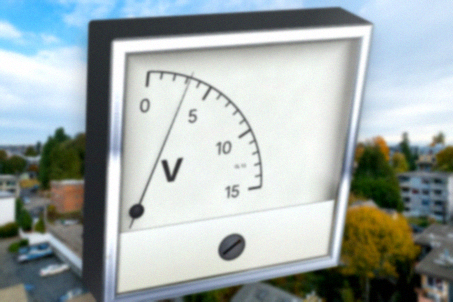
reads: **3** V
